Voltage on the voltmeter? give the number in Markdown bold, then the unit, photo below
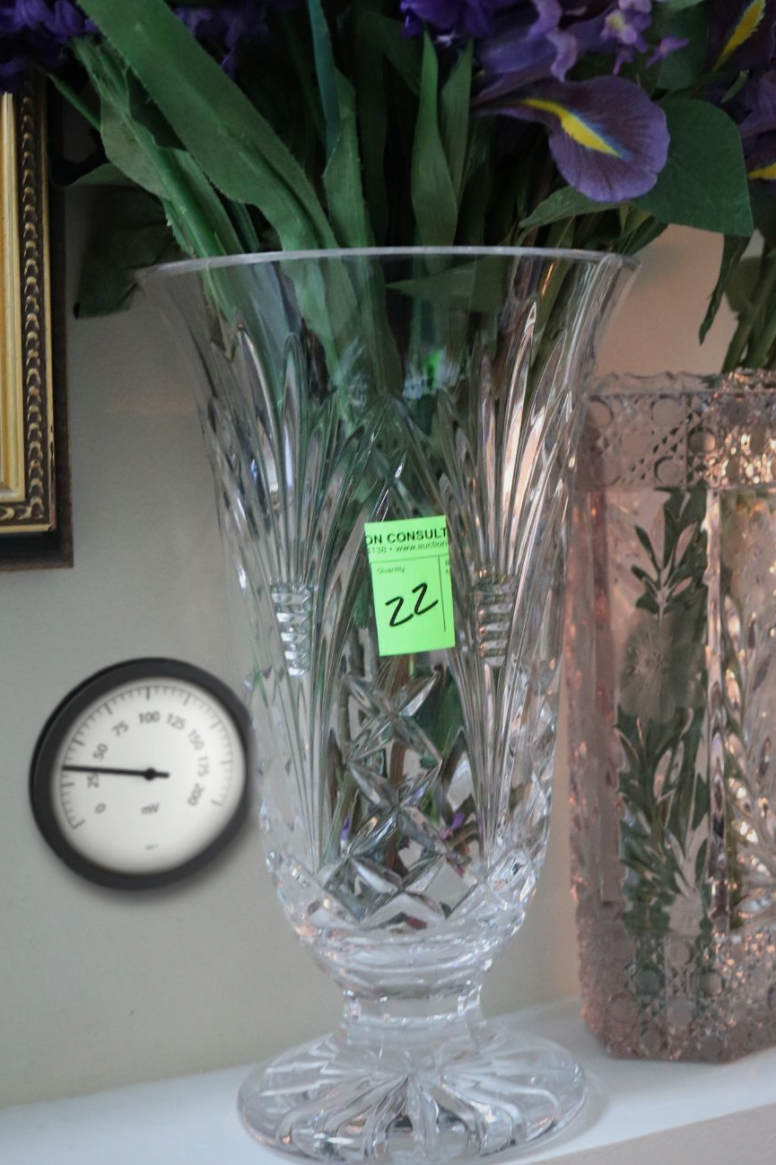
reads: **35** mV
